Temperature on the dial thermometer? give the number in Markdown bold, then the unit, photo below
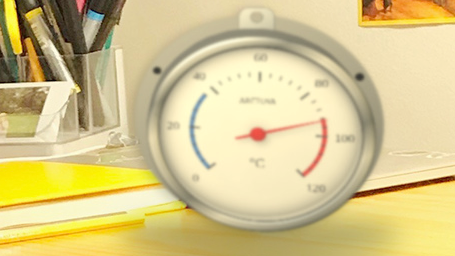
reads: **92** °C
